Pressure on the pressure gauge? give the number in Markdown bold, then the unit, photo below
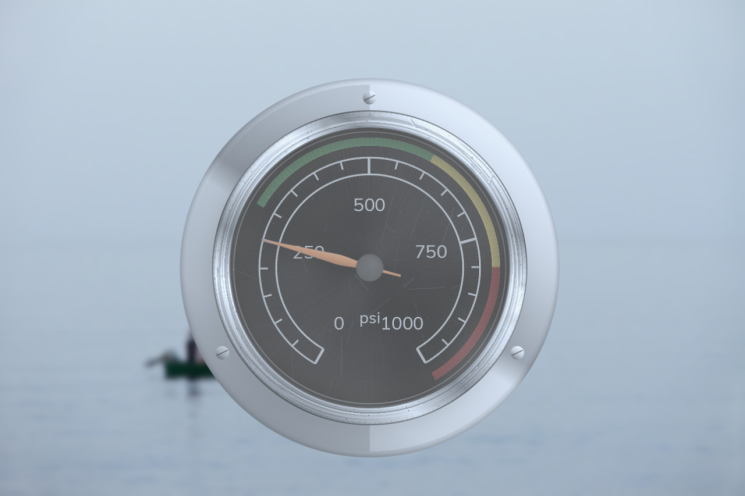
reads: **250** psi
